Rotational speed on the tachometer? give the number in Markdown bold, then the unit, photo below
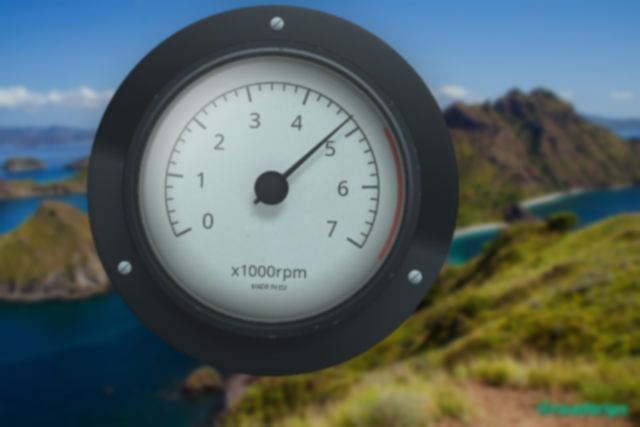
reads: **4800** rpm
